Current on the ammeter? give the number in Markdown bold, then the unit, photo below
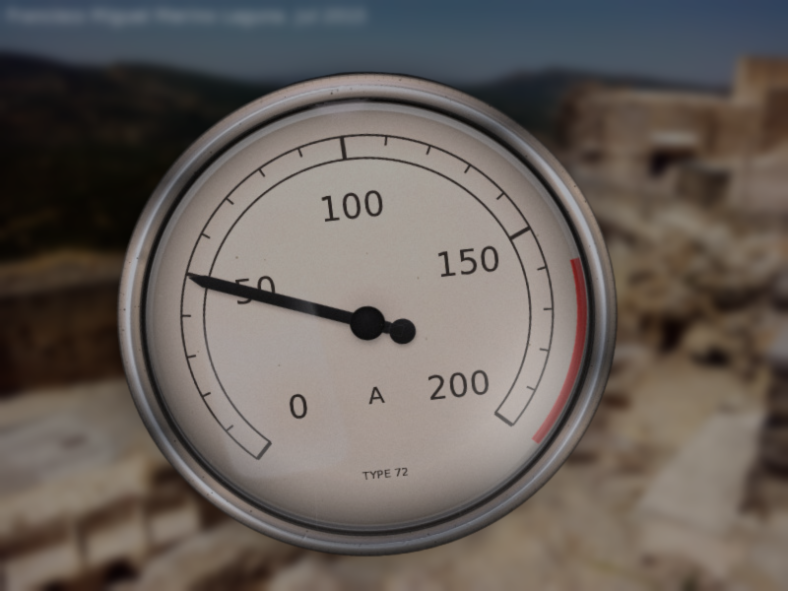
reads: **50** A
